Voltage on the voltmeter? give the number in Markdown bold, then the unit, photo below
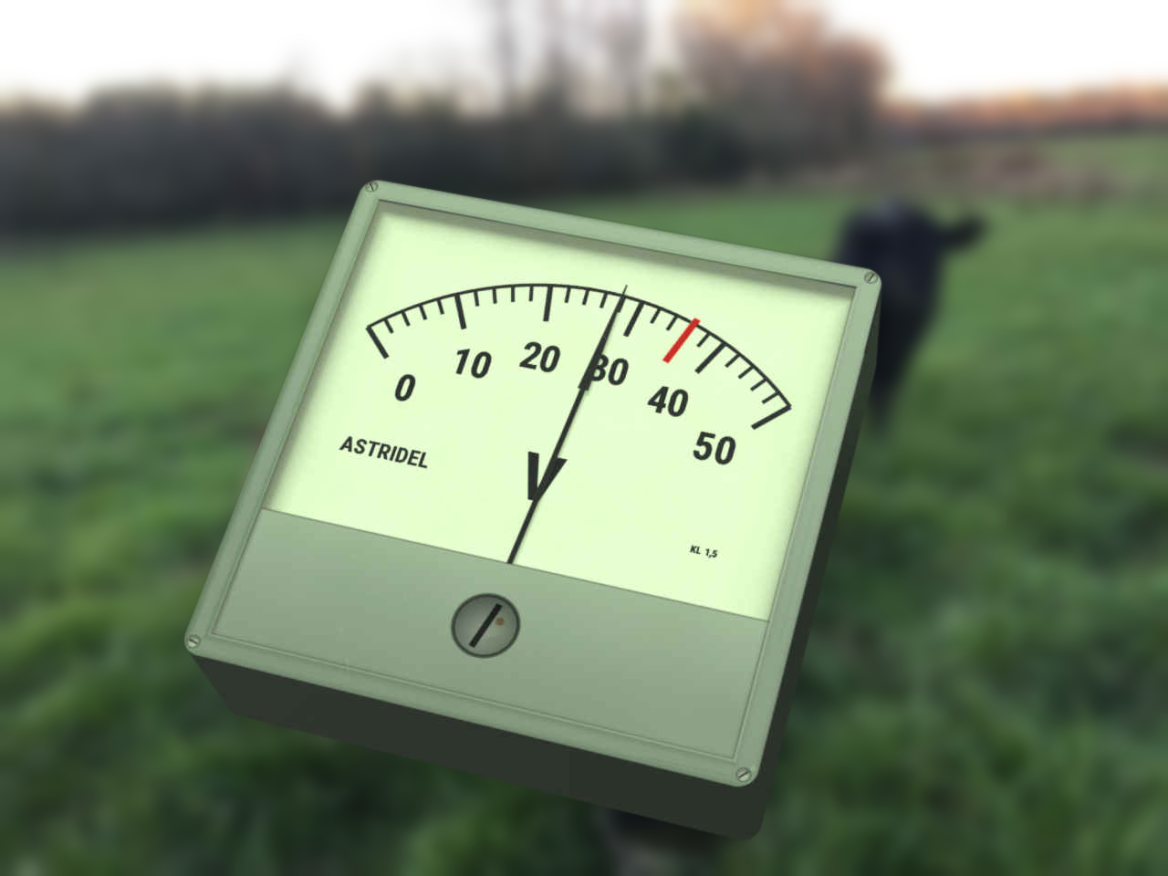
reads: **28** V
